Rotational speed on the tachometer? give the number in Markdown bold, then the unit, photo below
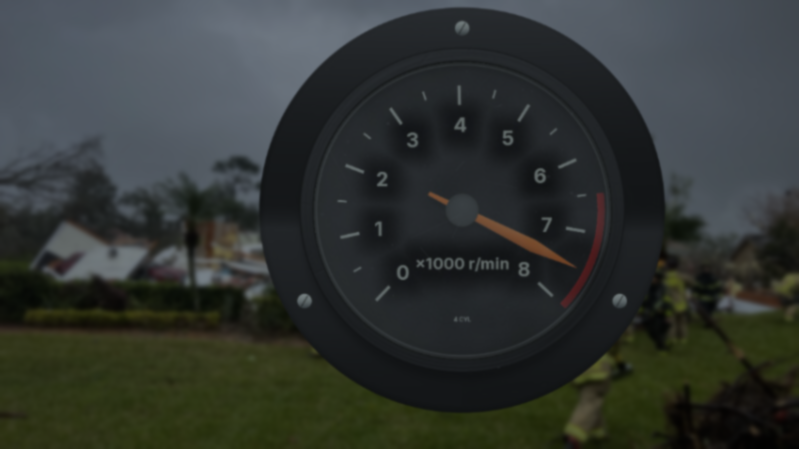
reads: **7500** rpm
